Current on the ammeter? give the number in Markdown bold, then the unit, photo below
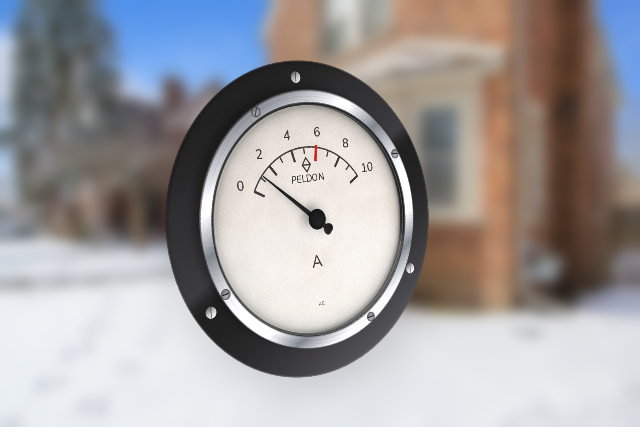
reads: **1** A
